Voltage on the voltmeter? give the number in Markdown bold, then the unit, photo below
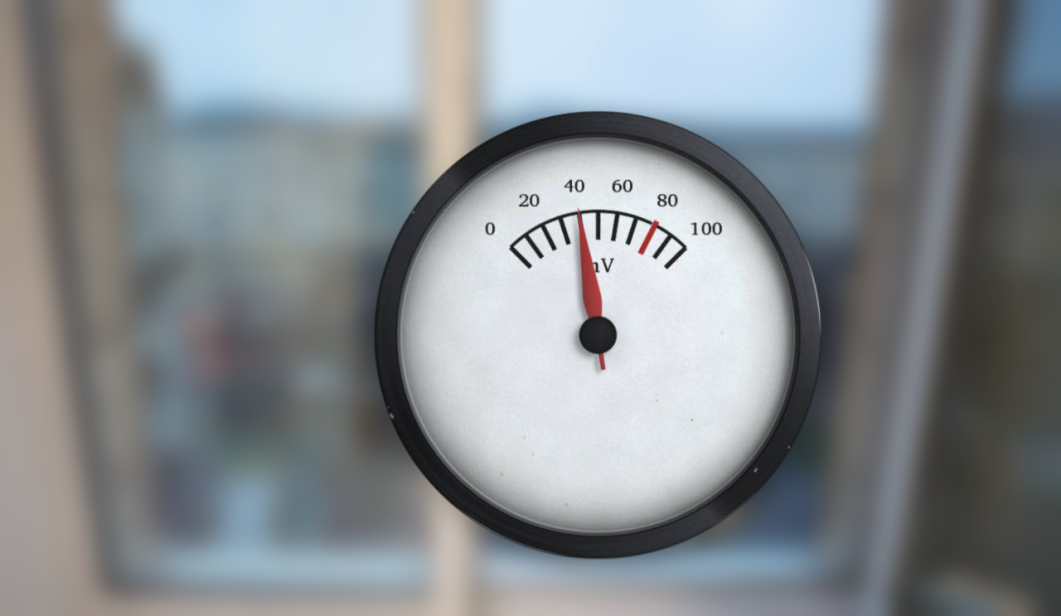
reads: **40** mV
